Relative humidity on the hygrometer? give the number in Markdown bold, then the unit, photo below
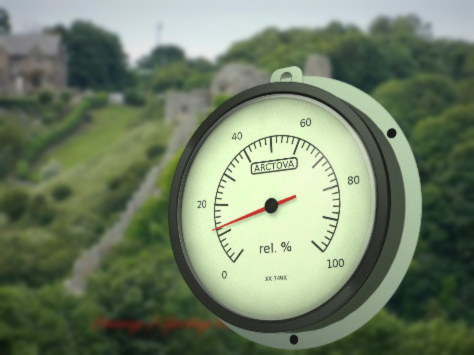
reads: **12** %
